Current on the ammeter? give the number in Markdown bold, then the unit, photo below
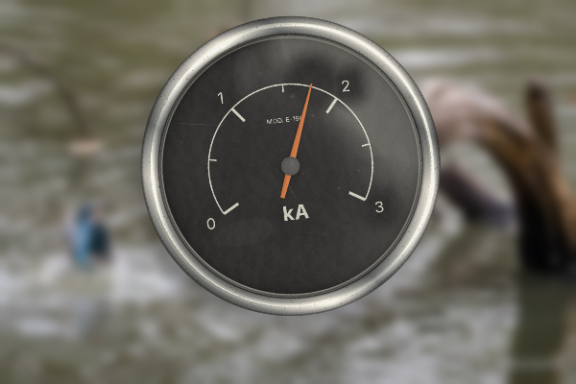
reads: **1.75** kA
